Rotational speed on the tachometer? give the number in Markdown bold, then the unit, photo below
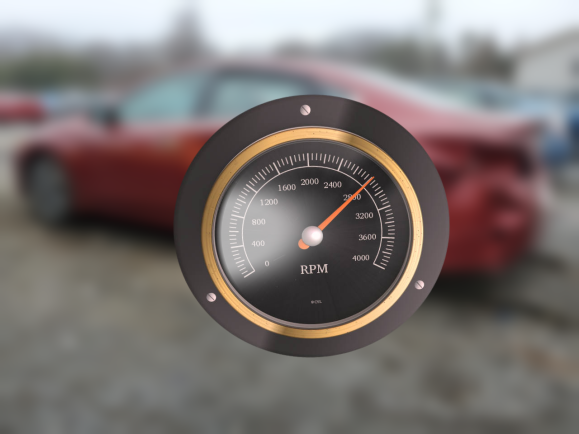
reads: **2800** rpm
